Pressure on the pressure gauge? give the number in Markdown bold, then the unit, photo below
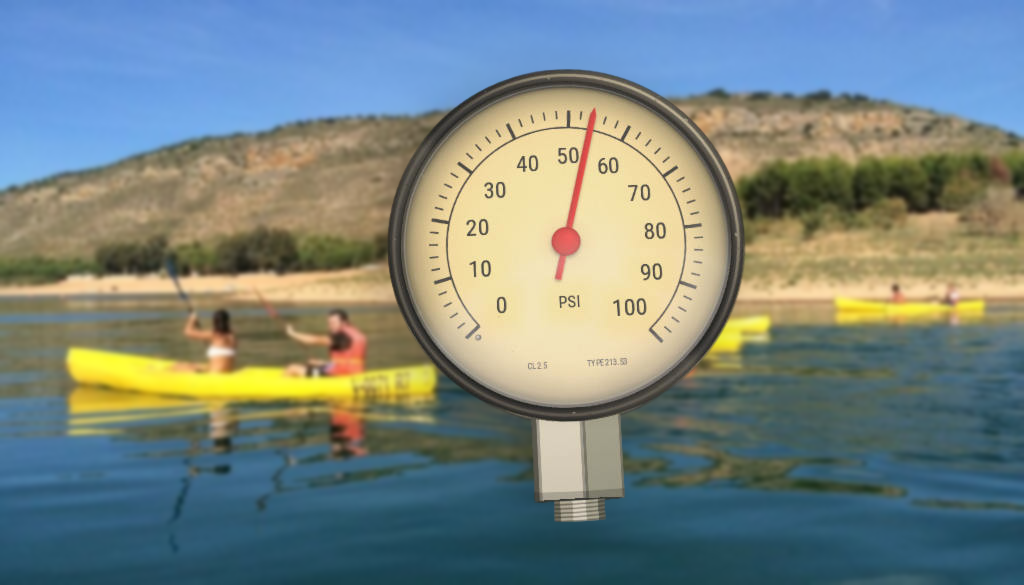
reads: **54** psi
